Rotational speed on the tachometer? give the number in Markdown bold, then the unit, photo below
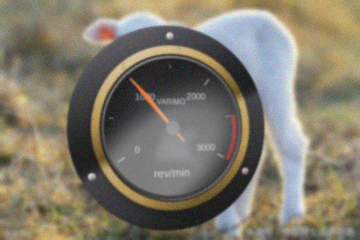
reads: **1000** rpm
